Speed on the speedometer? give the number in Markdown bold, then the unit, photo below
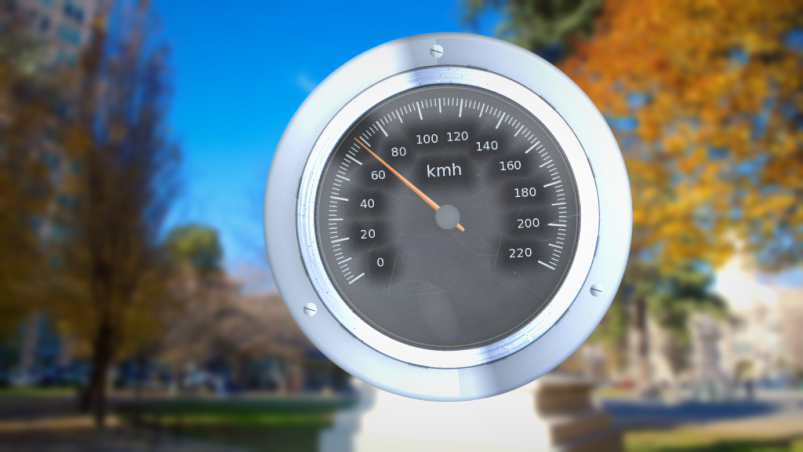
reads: **68** km/h
